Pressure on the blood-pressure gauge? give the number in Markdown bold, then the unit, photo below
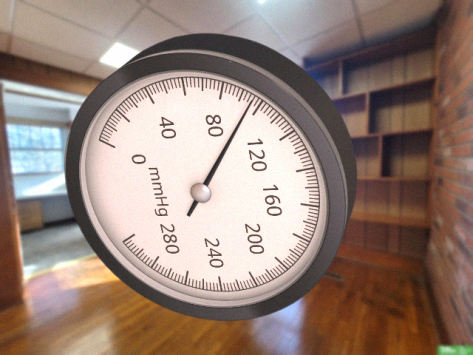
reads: **96** mmHg
